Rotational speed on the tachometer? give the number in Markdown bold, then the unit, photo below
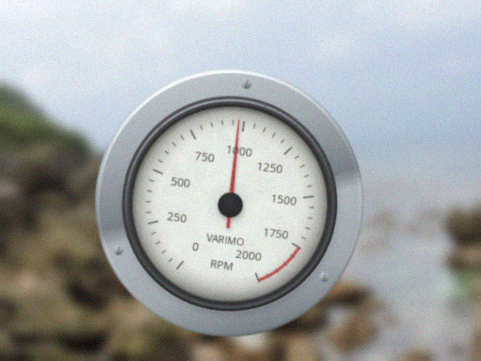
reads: **975** rpm
